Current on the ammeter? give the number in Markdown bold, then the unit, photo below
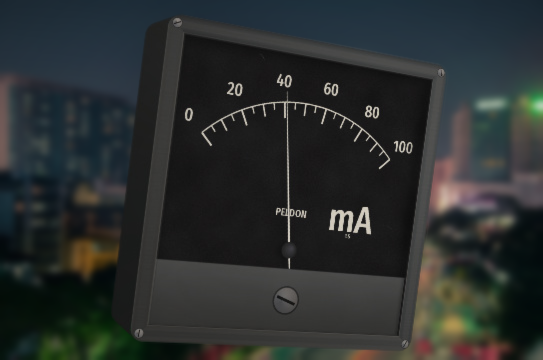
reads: **40** mA
